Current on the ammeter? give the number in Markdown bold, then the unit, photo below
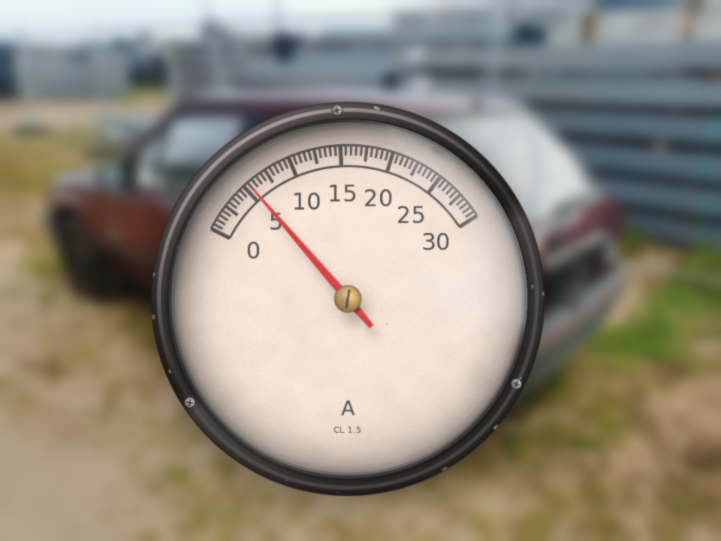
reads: **5.5** A
